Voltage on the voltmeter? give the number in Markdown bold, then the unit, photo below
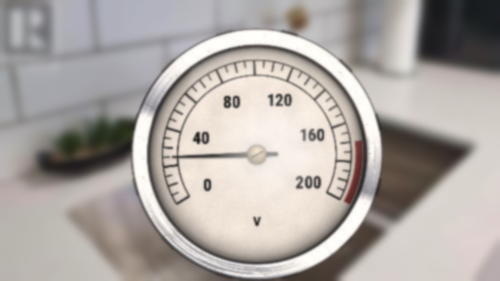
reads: **25** V
